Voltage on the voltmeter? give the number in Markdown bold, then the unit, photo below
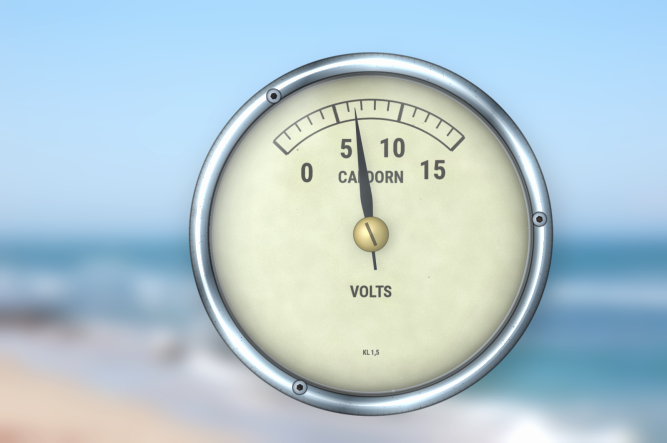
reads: **6.5** V
